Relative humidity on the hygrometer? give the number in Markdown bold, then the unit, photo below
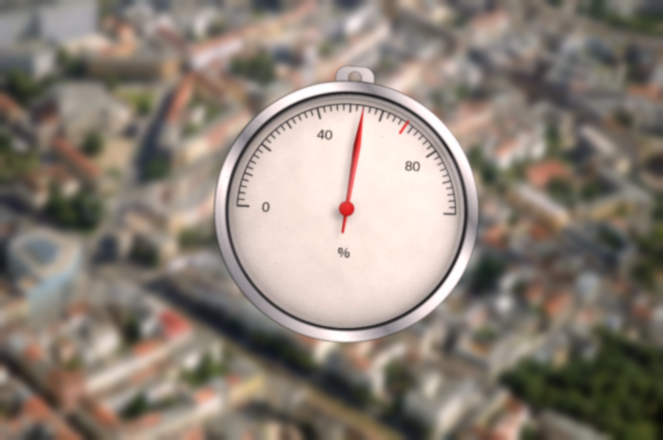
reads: **54** %
